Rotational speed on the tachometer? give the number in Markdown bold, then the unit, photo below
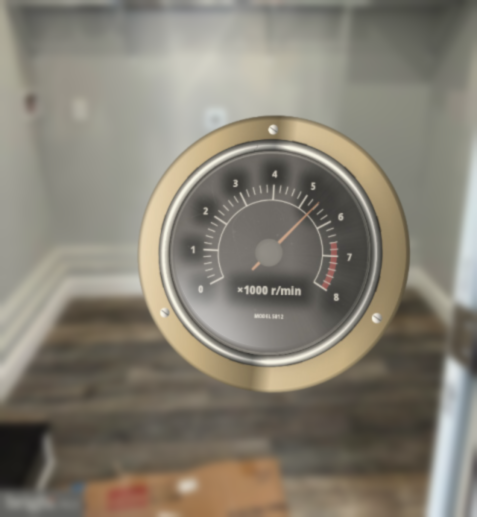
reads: **5400** rpm
